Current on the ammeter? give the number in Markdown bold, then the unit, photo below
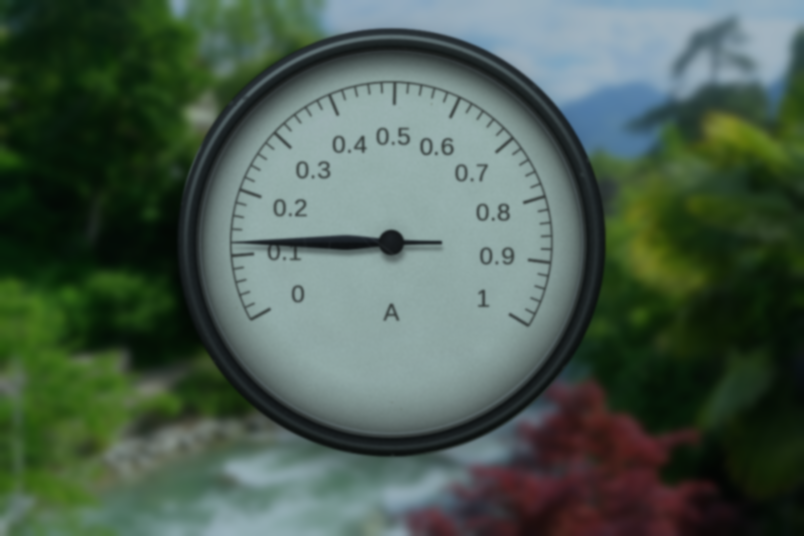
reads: **0.12** A
